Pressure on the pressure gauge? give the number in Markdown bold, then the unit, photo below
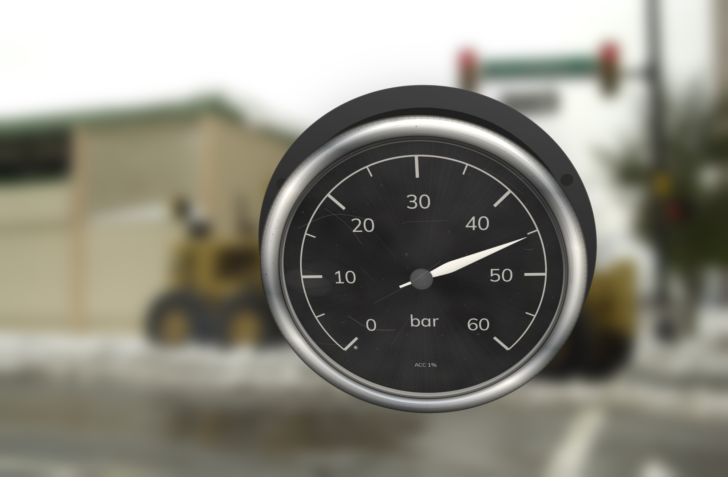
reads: **45** bar
